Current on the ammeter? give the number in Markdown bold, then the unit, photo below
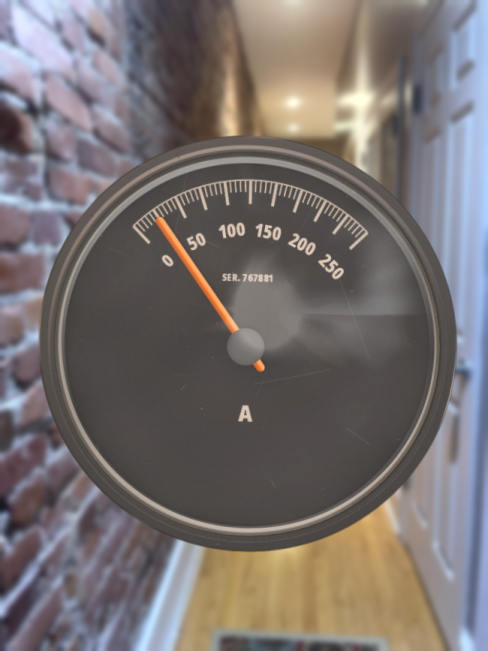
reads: **25** A
